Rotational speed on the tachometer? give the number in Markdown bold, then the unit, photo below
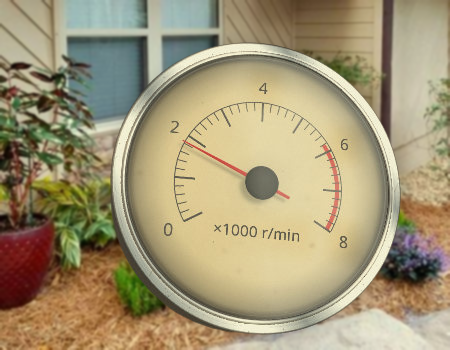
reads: **1800** rpm
